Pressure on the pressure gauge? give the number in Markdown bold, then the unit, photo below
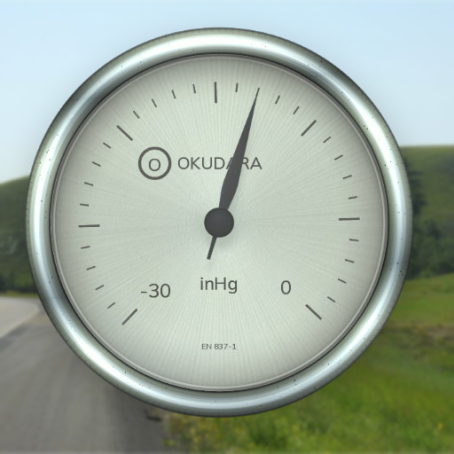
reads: **-13** inHg
